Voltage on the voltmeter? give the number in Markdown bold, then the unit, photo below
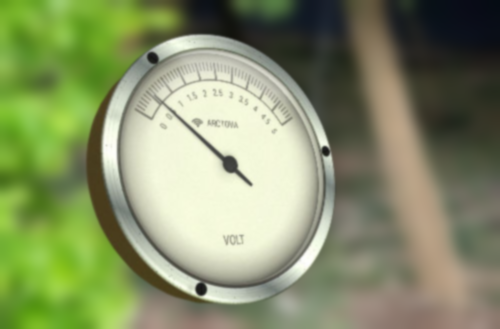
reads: **0.5** V
